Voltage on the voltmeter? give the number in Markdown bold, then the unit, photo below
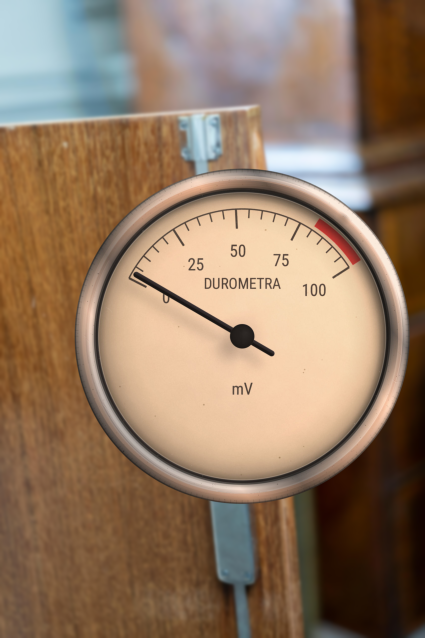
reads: **2.5** mV
